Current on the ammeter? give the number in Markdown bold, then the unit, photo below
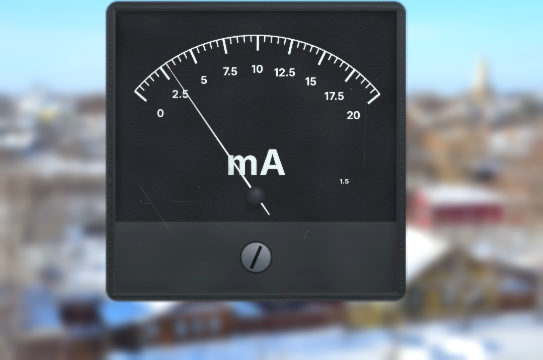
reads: **3** mA
